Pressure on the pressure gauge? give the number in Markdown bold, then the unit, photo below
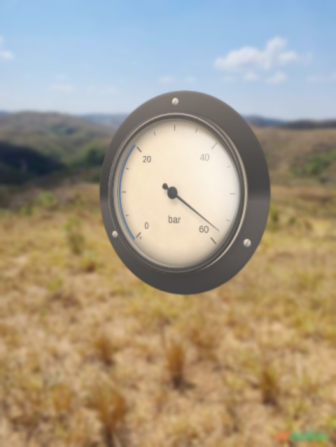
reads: **57.5** bar
